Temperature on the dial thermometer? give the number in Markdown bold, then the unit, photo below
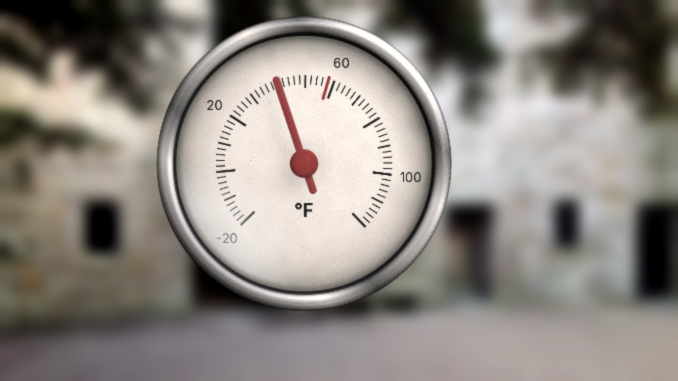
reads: **40** °F
